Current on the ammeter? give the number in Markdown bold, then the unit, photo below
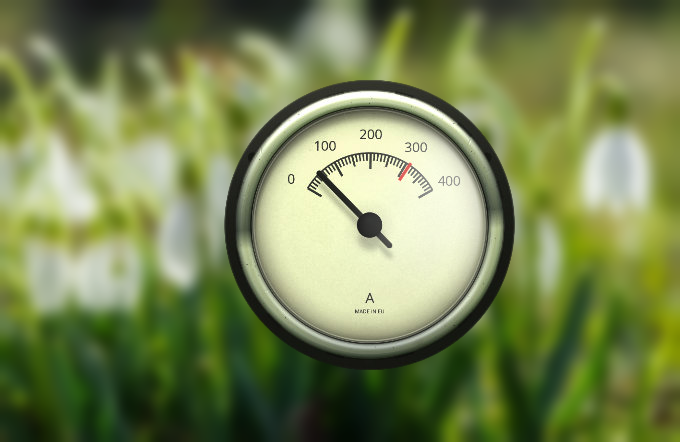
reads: **50** A
